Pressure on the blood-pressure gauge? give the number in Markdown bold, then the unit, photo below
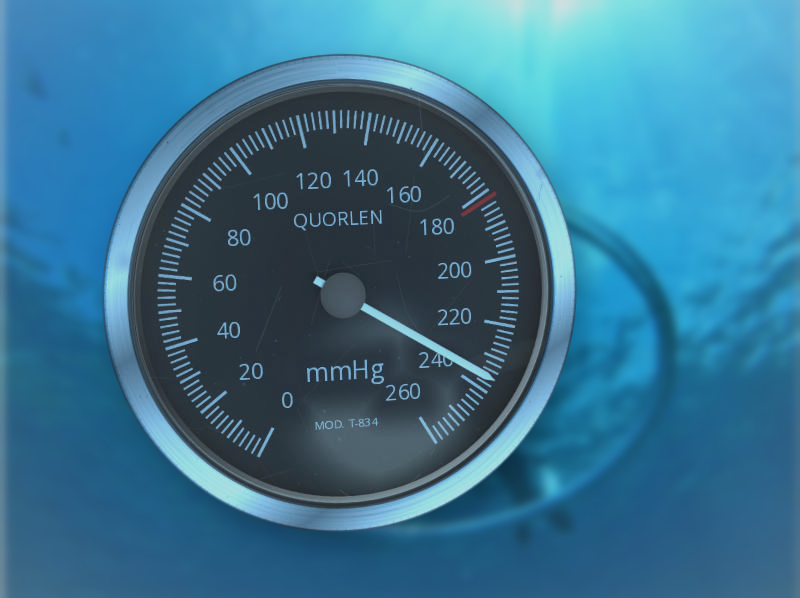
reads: **236** mmHg
